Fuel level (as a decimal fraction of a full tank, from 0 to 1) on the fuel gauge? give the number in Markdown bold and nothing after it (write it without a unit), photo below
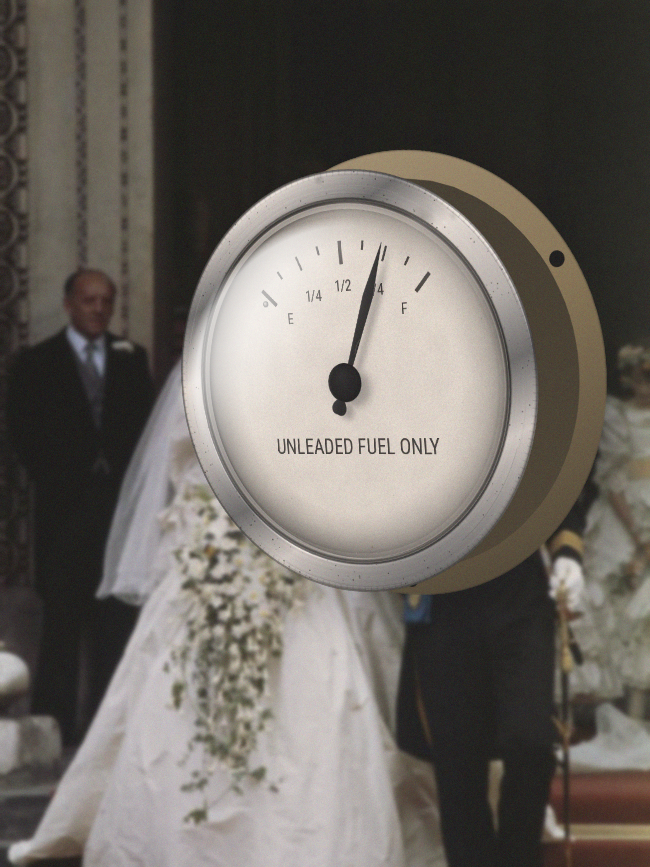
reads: **0.75**
